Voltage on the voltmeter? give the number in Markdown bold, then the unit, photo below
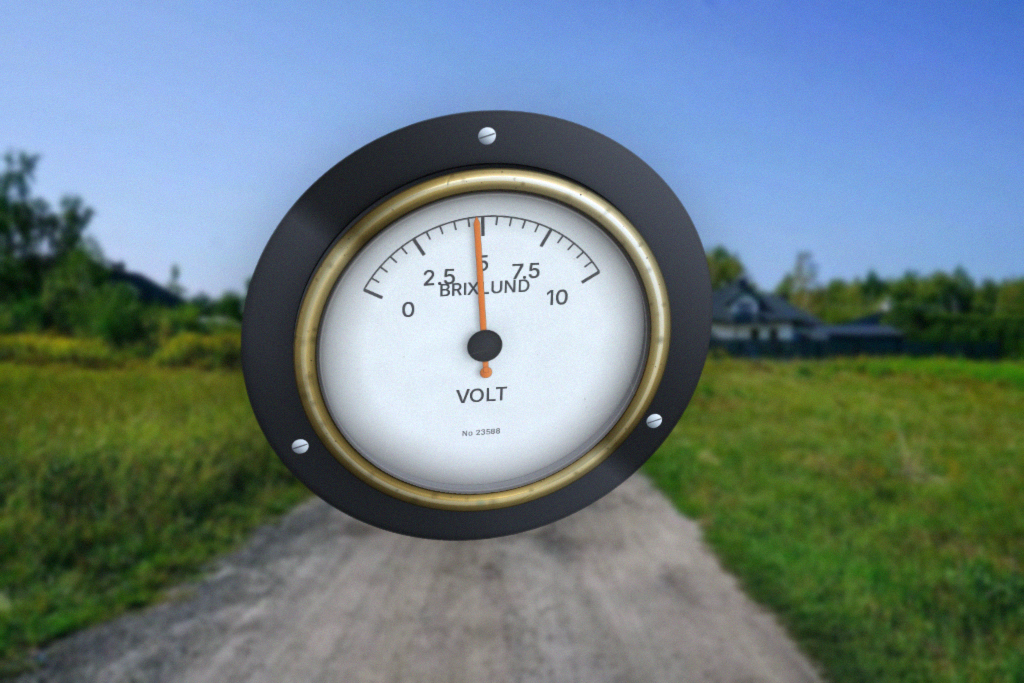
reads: **4.75** V
